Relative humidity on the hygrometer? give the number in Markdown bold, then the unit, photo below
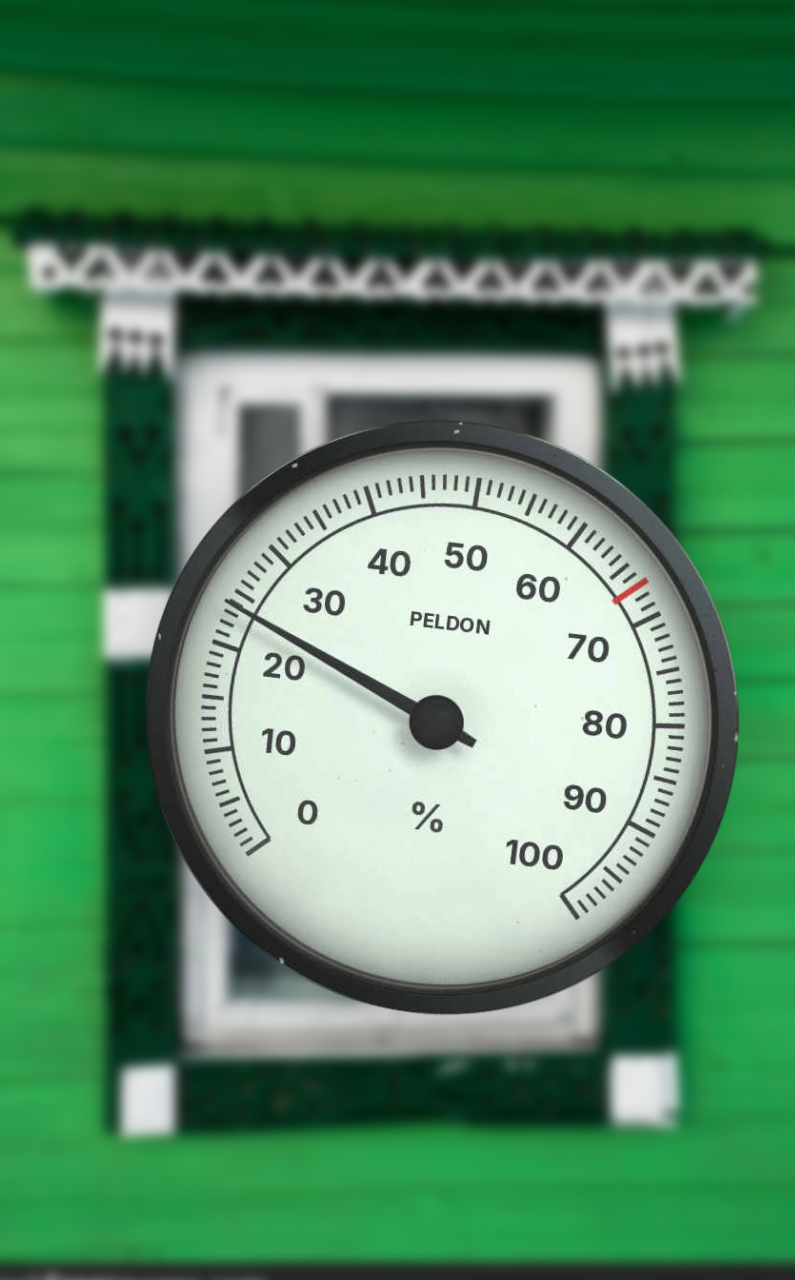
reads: **24** %
